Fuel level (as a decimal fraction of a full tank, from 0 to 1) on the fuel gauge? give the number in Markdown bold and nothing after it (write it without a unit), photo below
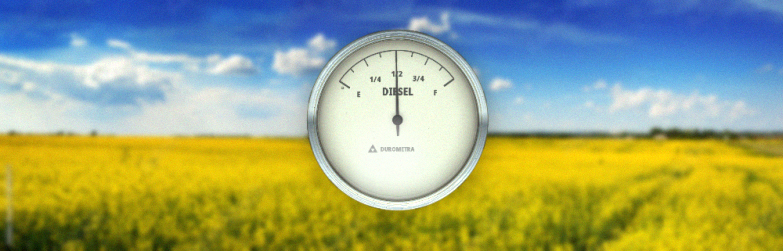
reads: **0.5**
